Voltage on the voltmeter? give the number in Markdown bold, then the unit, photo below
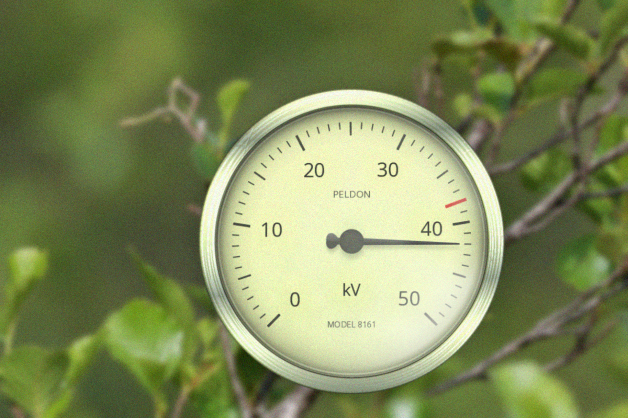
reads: **42** kV
